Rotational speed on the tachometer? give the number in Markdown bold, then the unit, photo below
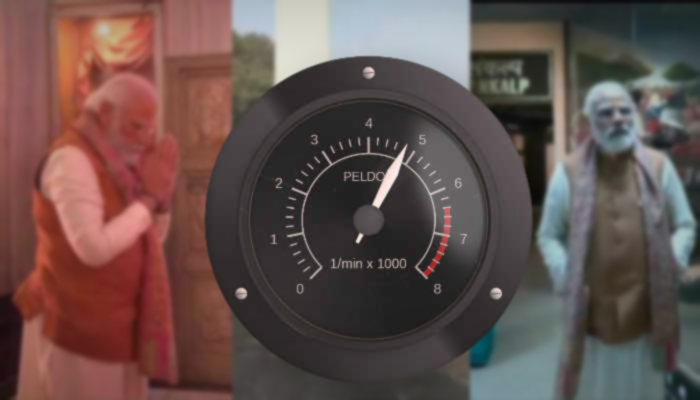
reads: **4800** rpm
